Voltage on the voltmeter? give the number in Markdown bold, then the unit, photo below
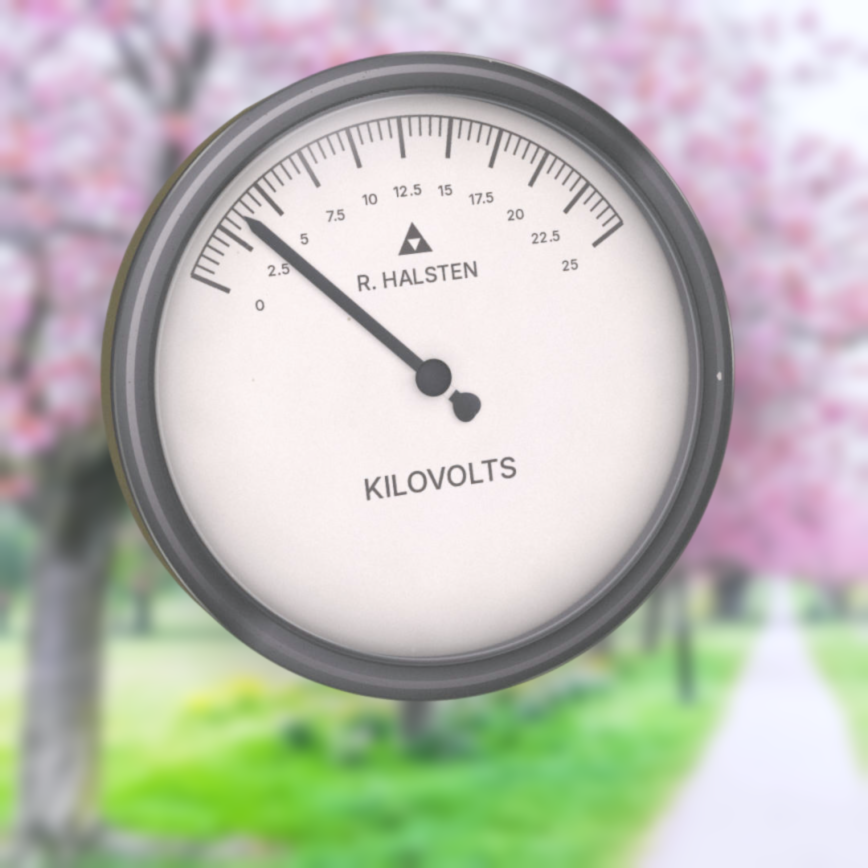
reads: **3.5** kV
